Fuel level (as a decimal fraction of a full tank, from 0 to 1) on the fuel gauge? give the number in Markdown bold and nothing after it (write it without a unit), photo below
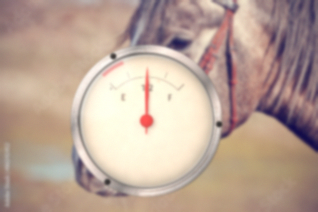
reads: **0.5**
